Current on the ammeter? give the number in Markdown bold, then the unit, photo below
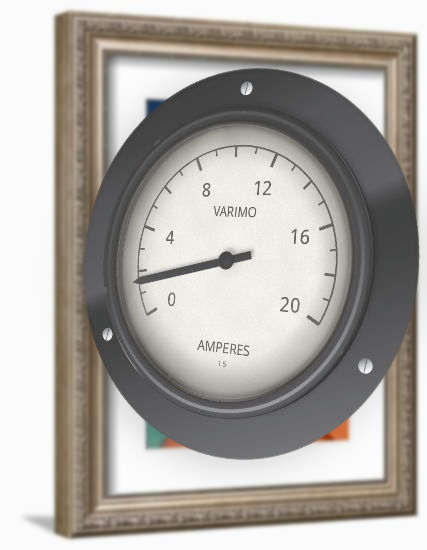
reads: **1.5** A
